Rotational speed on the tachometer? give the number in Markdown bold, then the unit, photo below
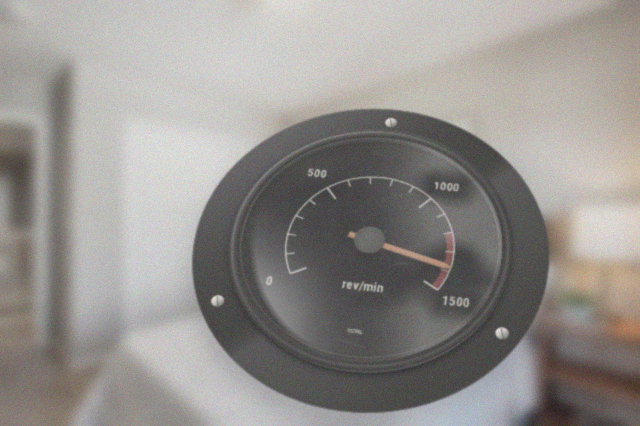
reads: **1400** rpm
